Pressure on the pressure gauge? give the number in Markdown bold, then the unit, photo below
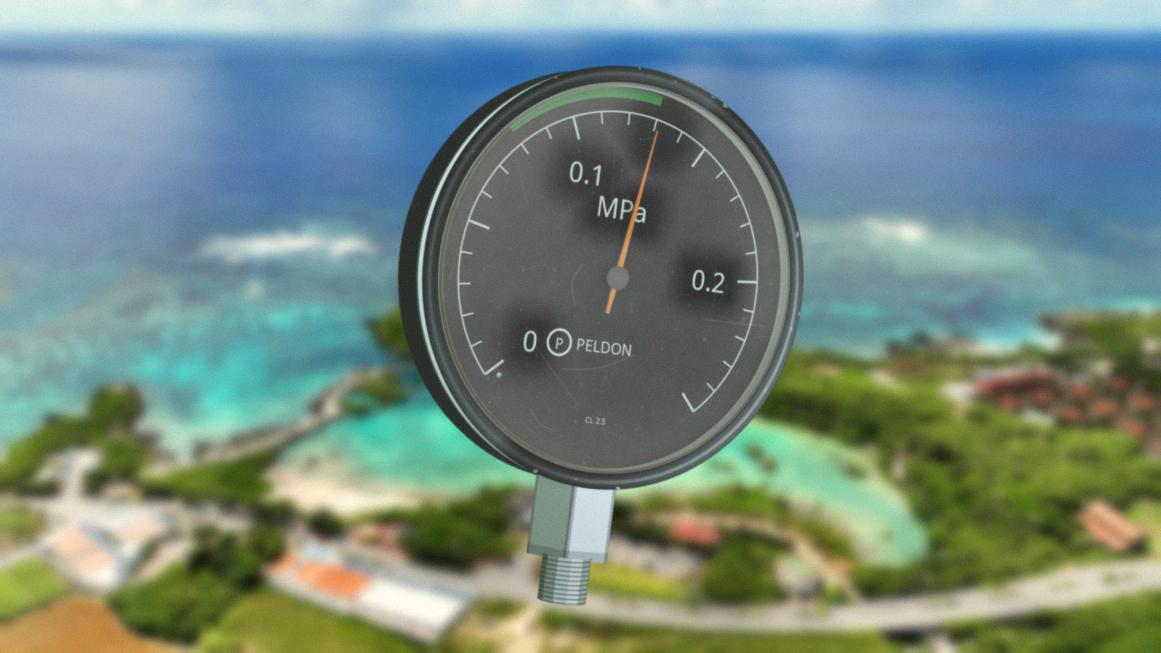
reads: **0.13** MPa
